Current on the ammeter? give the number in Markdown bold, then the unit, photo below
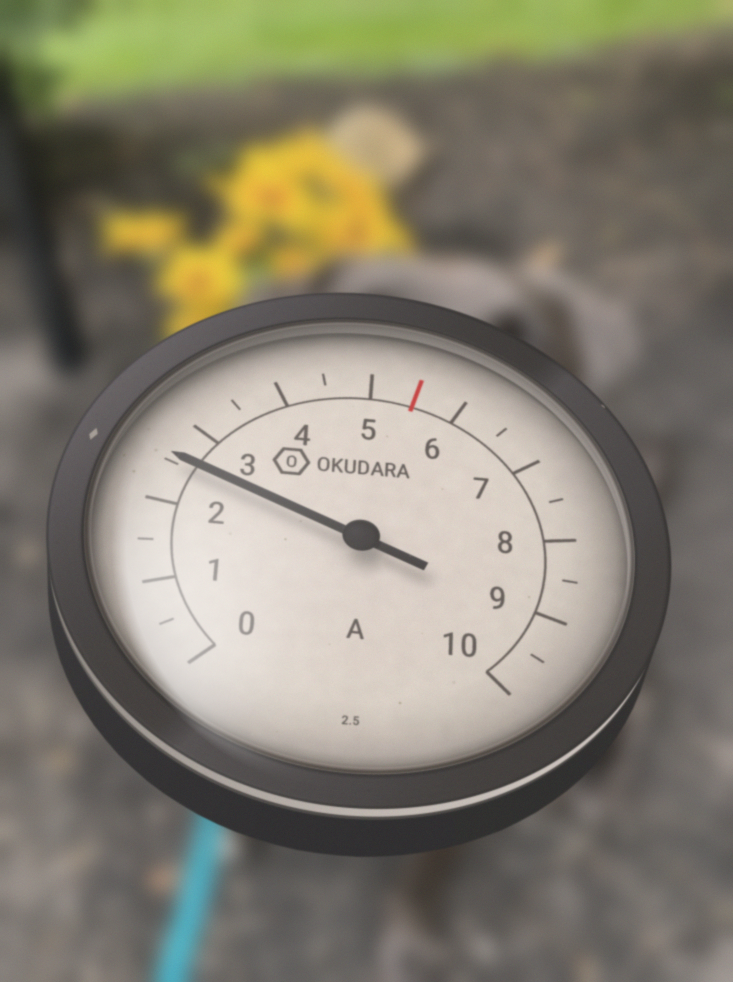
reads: **2.5** A
